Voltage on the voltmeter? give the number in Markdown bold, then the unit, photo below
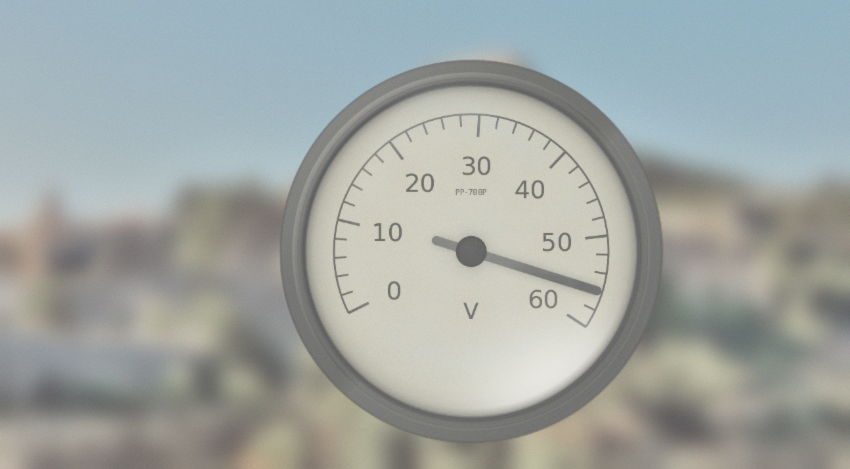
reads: **56** V
